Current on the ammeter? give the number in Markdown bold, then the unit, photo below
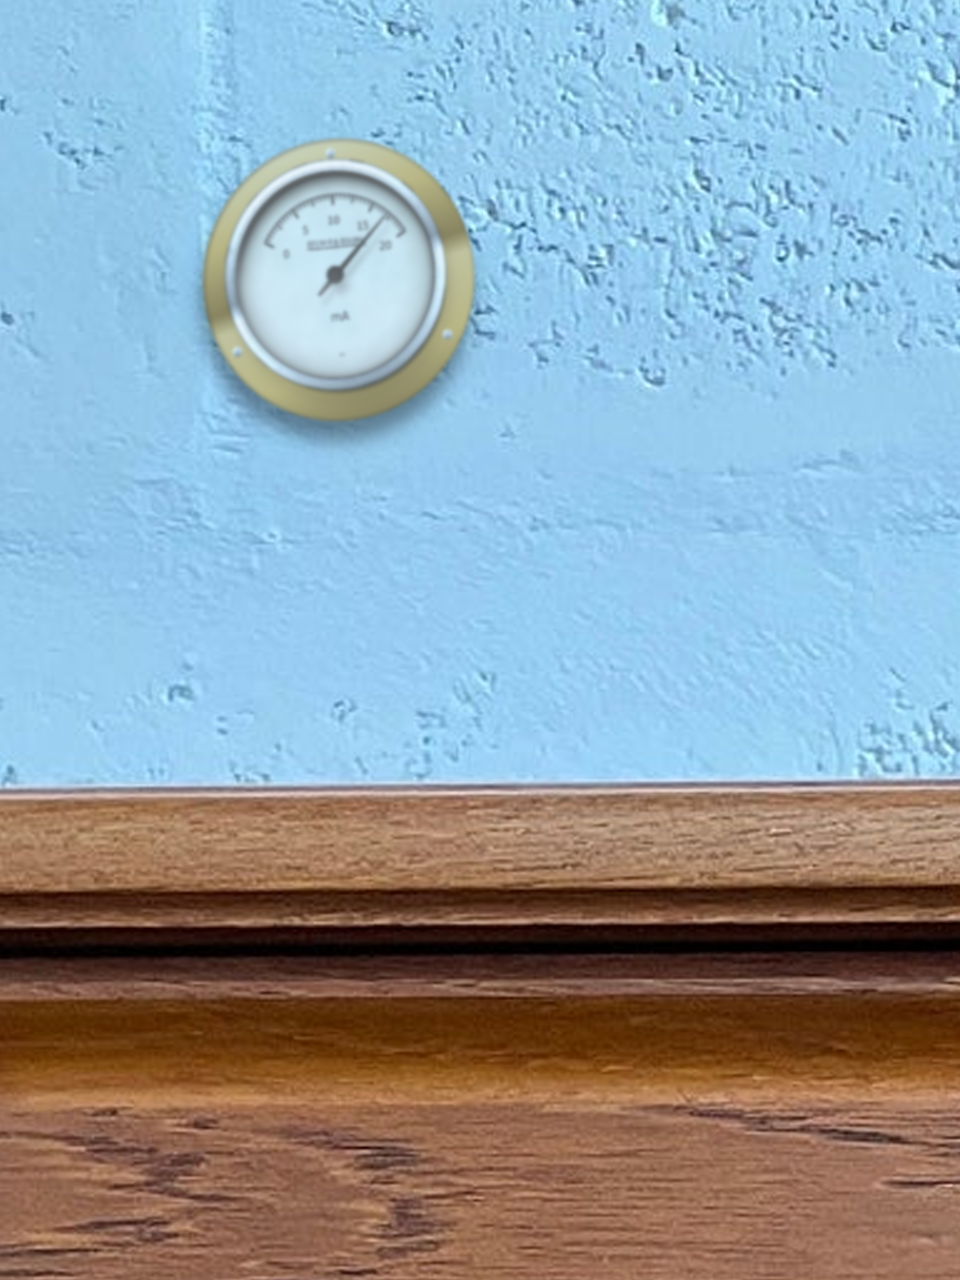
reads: **17.5** mA
